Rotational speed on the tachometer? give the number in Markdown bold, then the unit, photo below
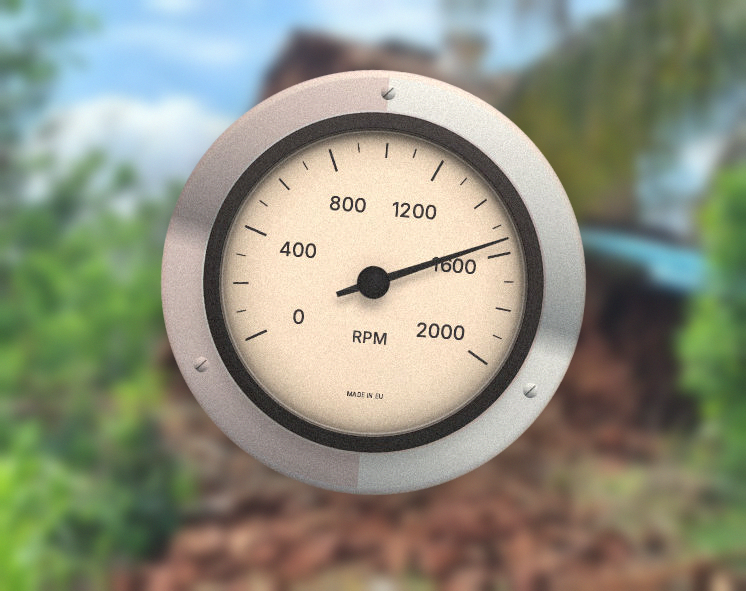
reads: **1550** rpm
